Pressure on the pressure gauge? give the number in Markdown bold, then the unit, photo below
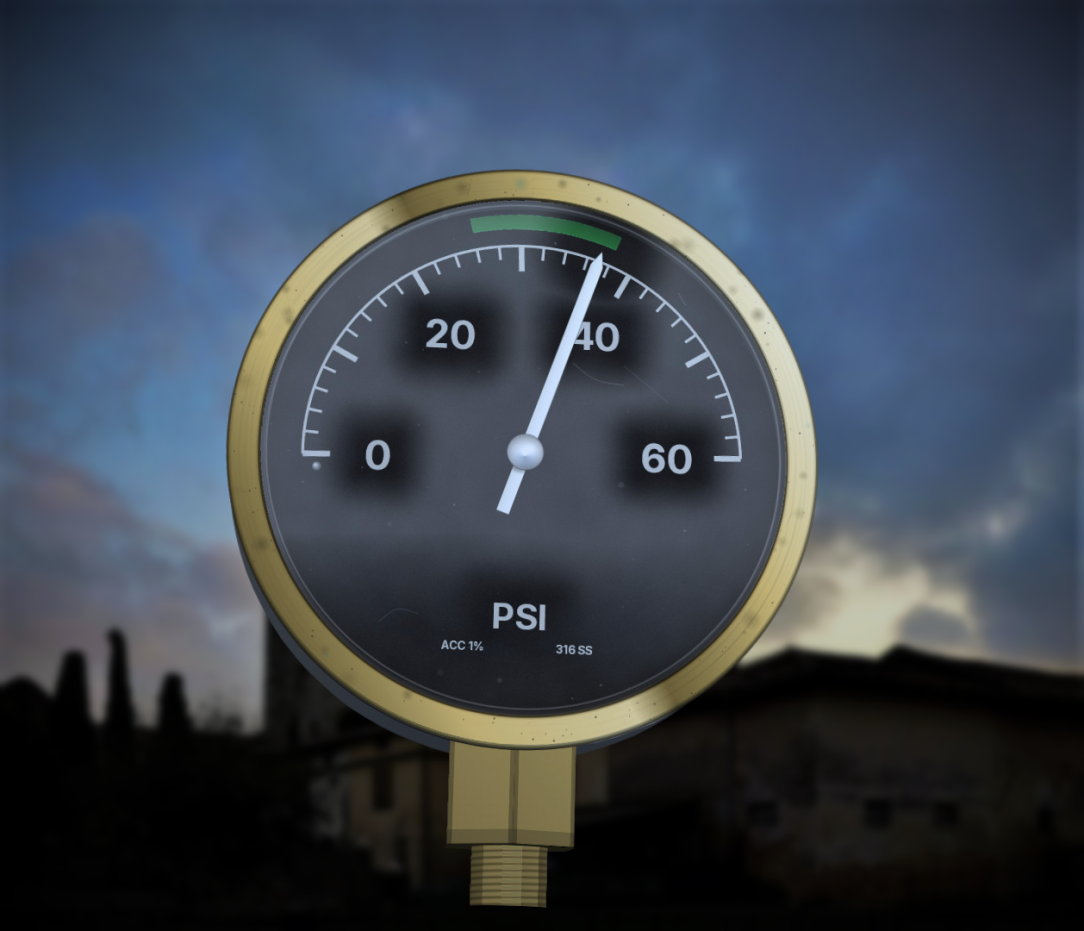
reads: **37** psi
